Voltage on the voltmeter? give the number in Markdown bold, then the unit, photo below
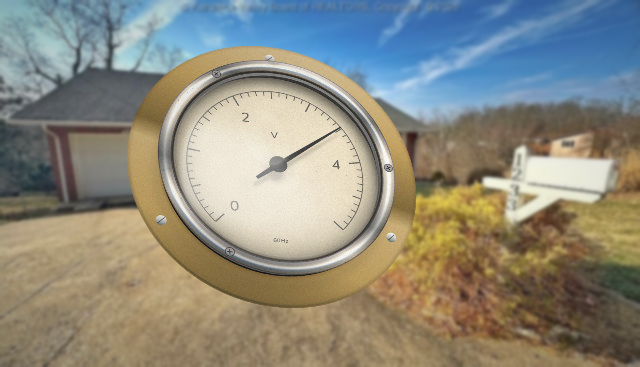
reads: **3.5** V
